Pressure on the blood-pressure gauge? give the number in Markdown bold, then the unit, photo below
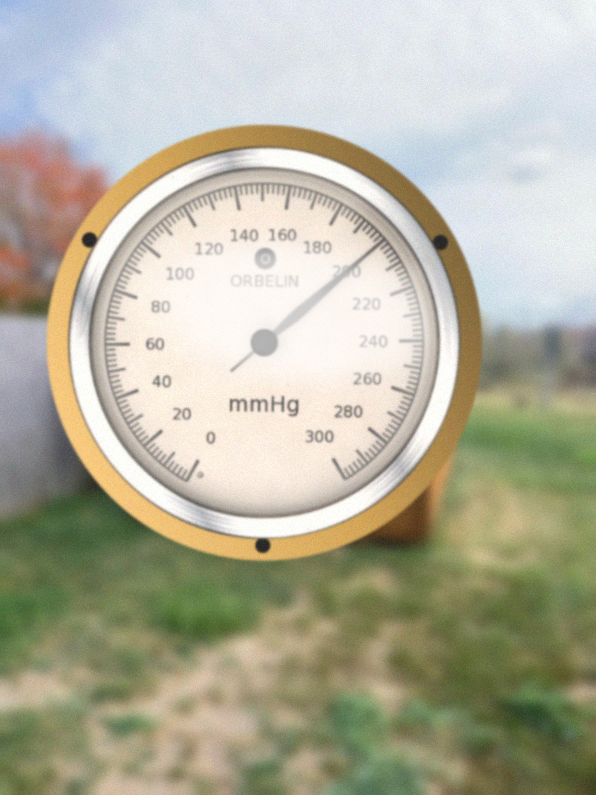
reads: **200** mmHg
